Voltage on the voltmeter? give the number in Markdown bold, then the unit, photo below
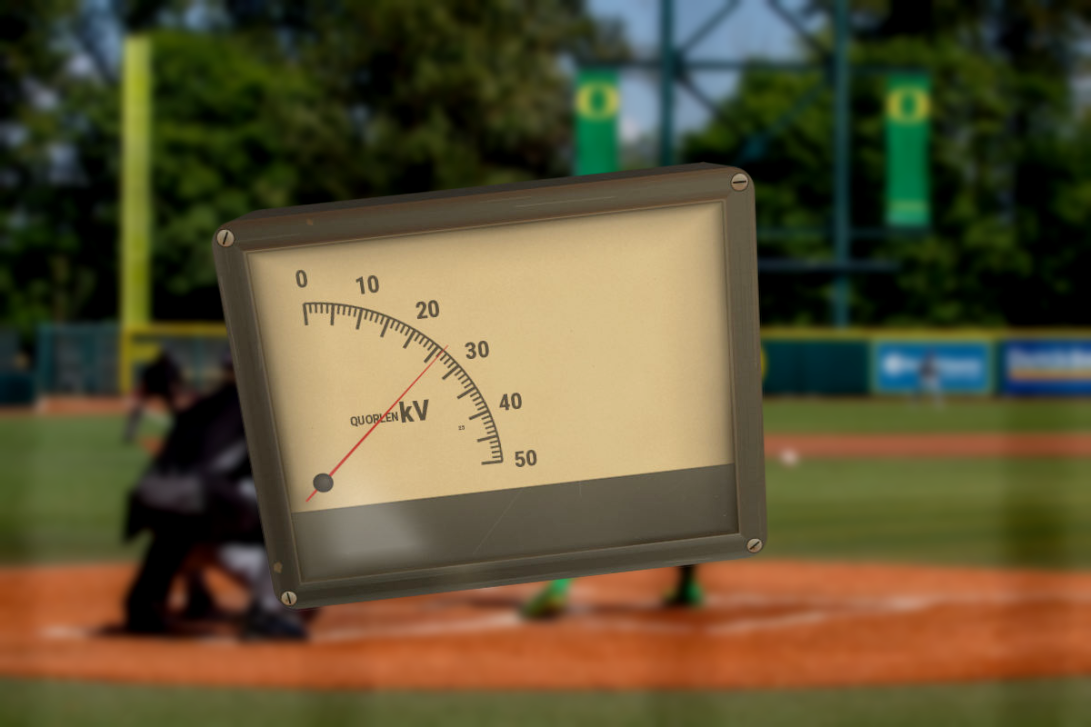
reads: **26** kV
